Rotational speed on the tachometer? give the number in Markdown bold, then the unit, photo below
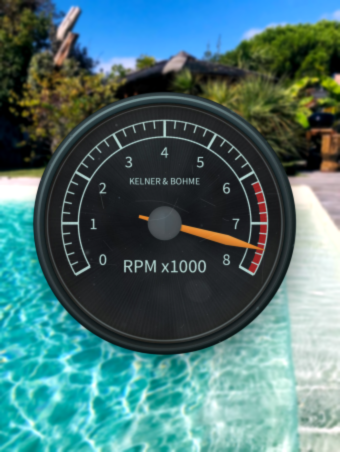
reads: **7500** rpm
